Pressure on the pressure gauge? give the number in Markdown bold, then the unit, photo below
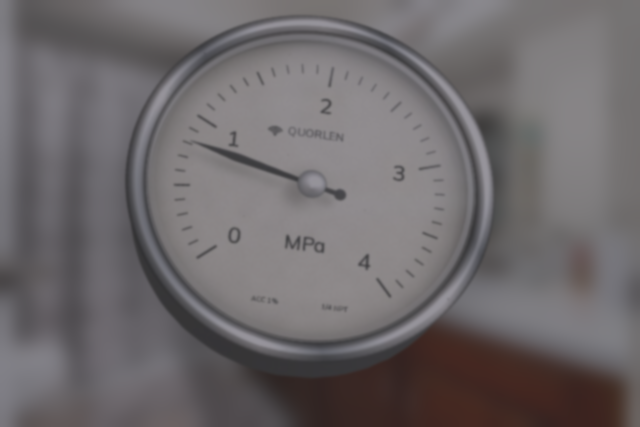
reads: **0.8** MPa
